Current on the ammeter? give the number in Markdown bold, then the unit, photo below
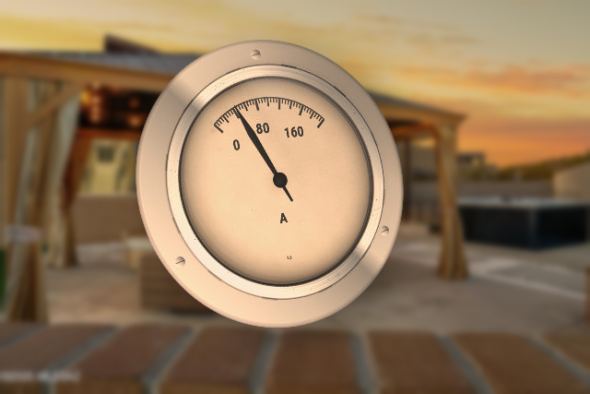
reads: **40** A
